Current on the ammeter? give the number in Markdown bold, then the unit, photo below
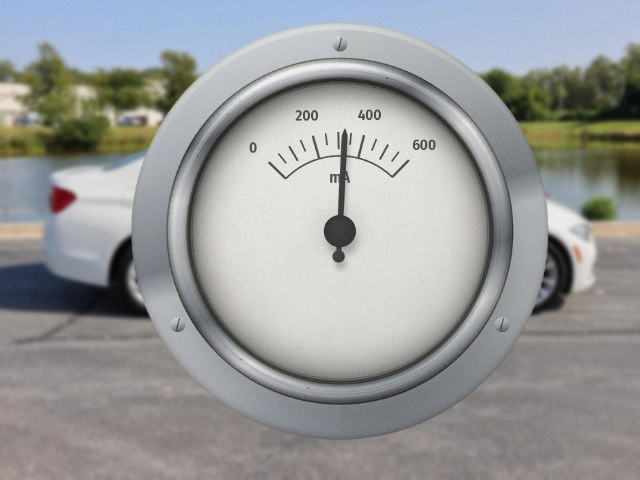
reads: **325** mA
